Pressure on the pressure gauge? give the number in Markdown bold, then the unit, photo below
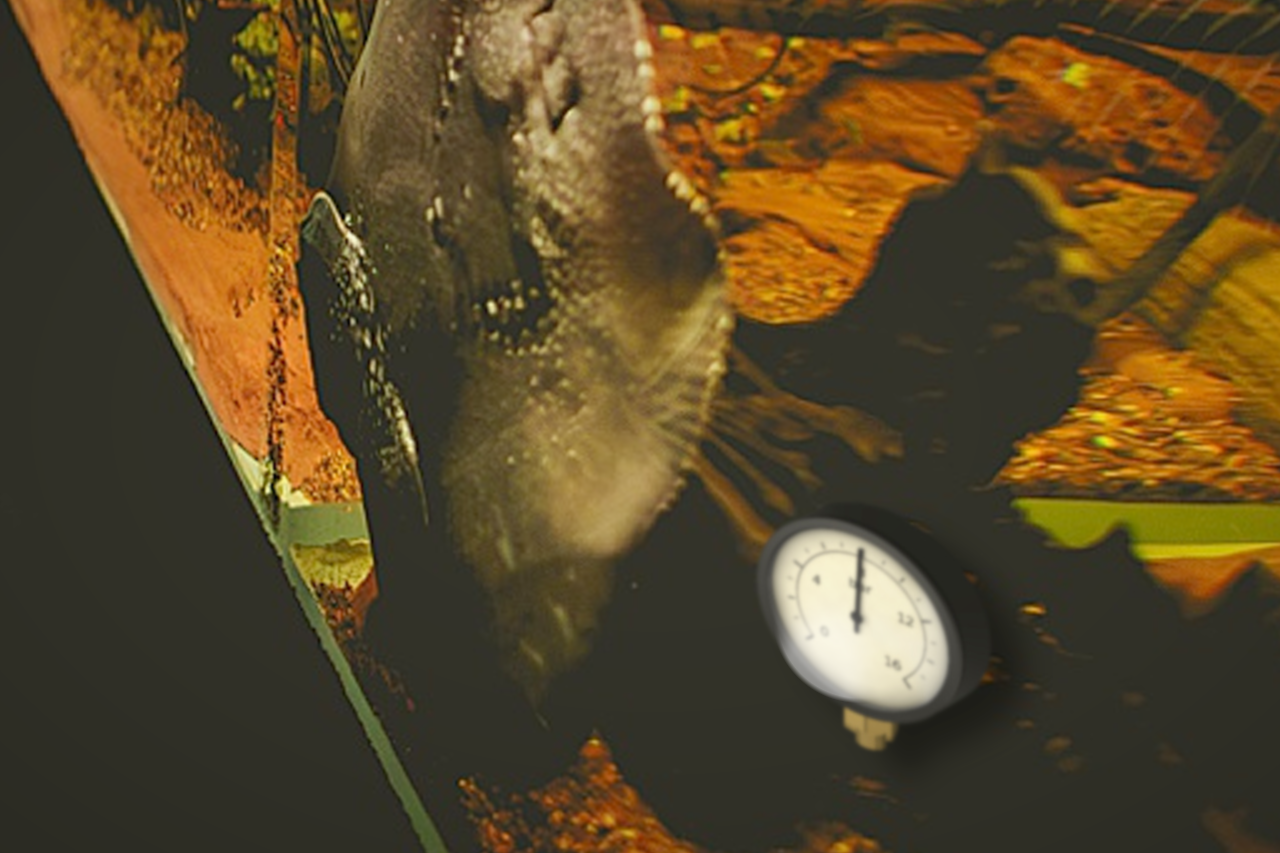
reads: **8** bar
